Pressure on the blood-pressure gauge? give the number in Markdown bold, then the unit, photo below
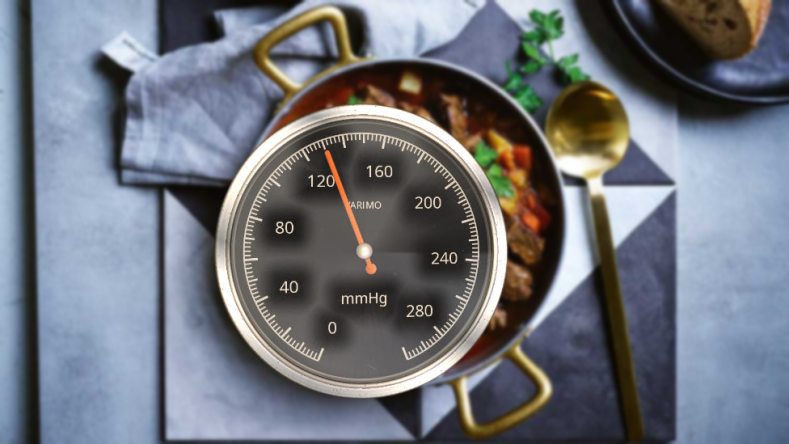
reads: **130** mmHg
